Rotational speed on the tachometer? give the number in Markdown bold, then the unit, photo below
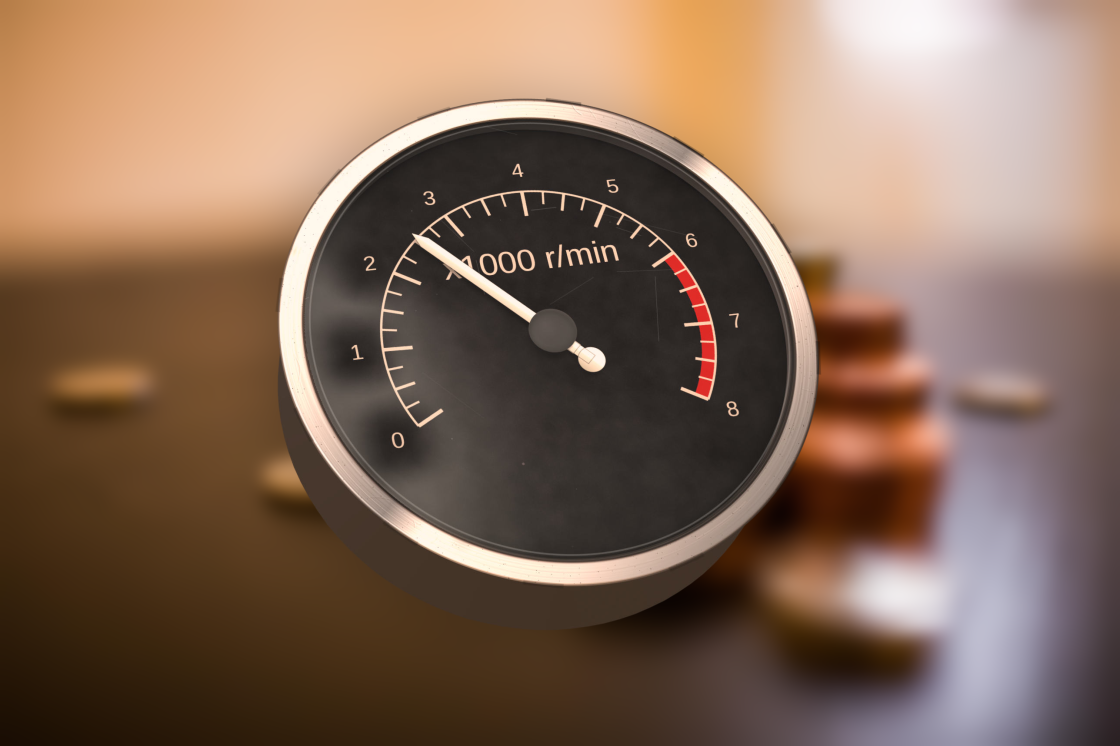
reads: **2500** rpm
